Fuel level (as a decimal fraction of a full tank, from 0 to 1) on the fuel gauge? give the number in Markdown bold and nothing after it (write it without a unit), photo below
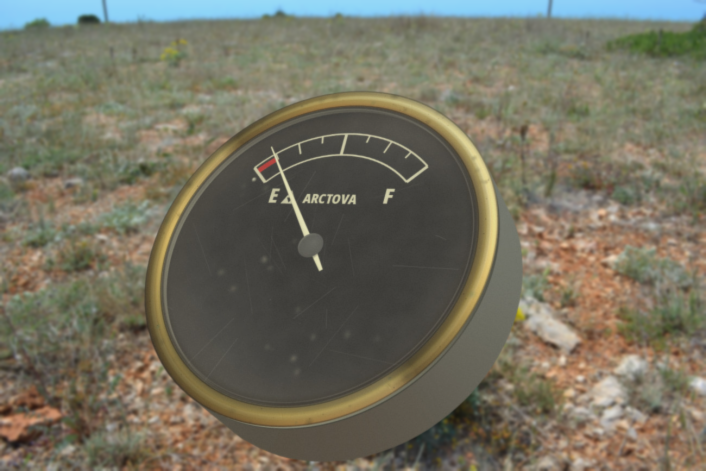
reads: **0.125**
